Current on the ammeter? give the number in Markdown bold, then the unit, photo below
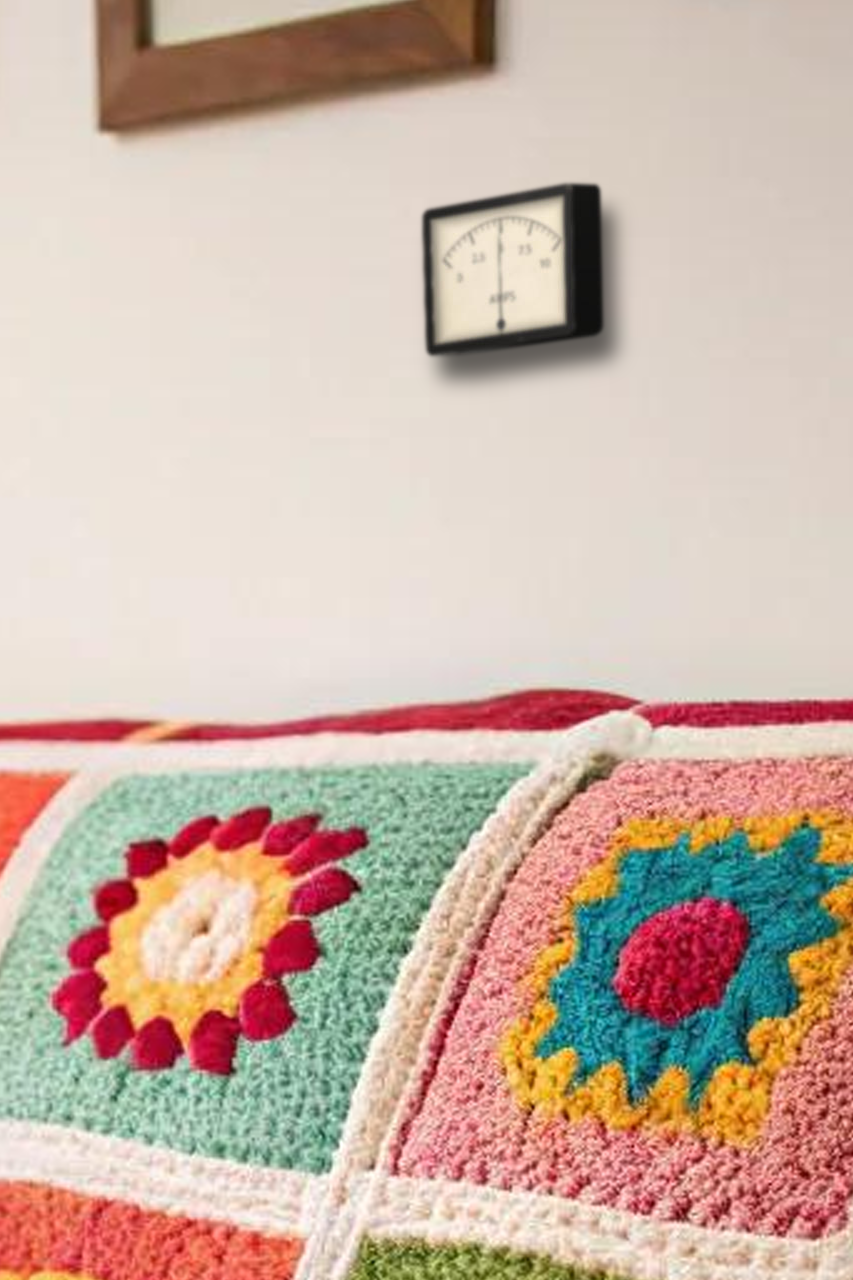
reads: **5** A
